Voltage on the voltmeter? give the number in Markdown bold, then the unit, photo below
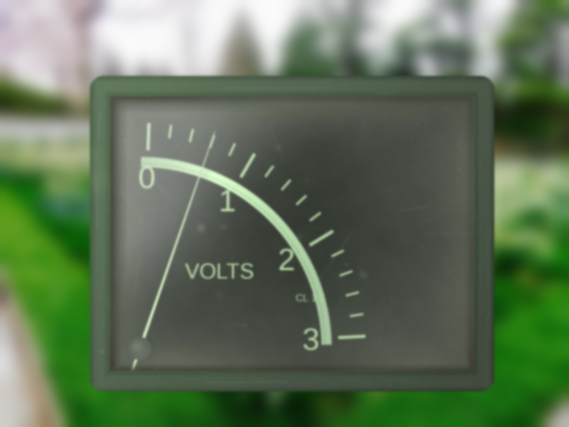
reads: **0.6** V
